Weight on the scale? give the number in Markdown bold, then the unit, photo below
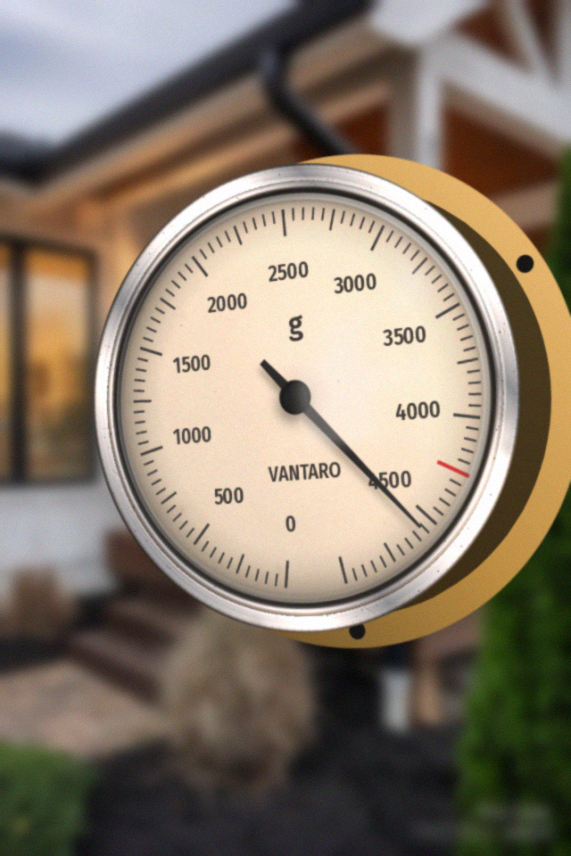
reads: **4550** g
